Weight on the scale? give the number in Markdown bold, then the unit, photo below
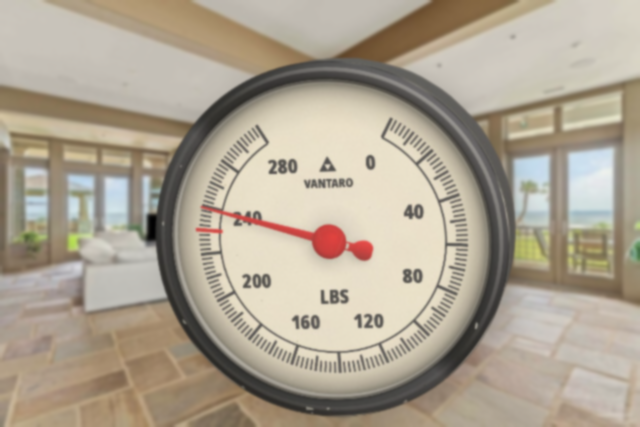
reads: **240** lb
